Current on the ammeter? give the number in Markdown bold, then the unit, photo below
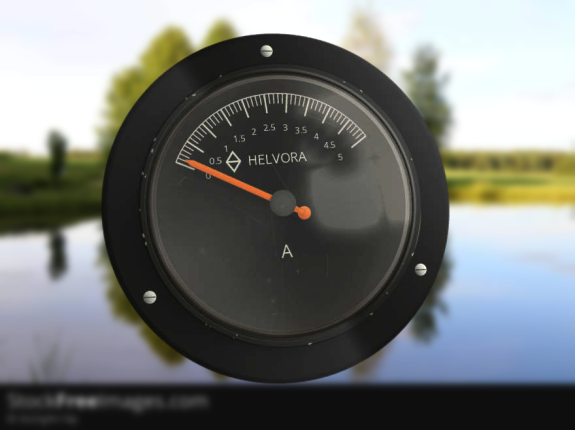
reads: **0.1** A
